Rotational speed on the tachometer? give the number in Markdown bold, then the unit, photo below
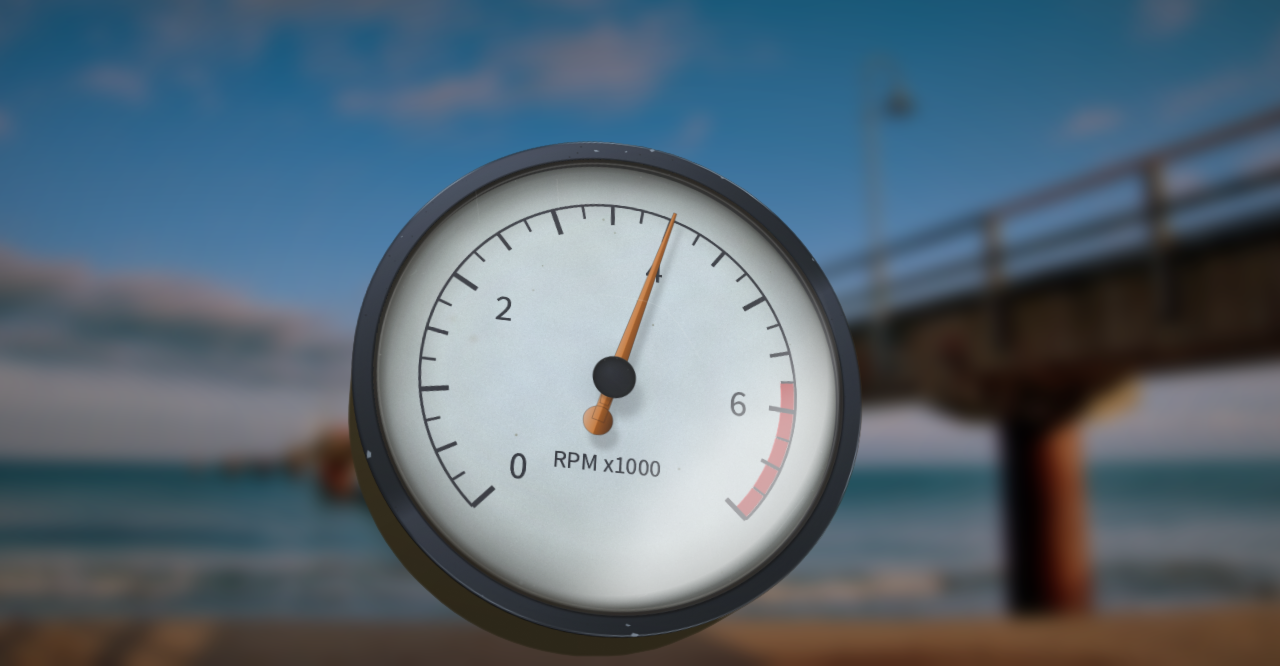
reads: **4000** rpm
